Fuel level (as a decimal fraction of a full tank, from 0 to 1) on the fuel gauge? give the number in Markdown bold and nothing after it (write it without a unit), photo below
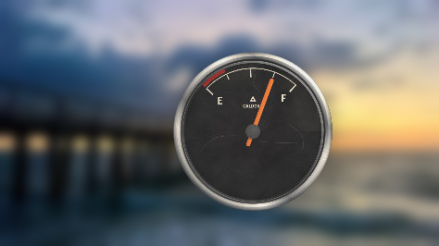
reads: **0.75**
